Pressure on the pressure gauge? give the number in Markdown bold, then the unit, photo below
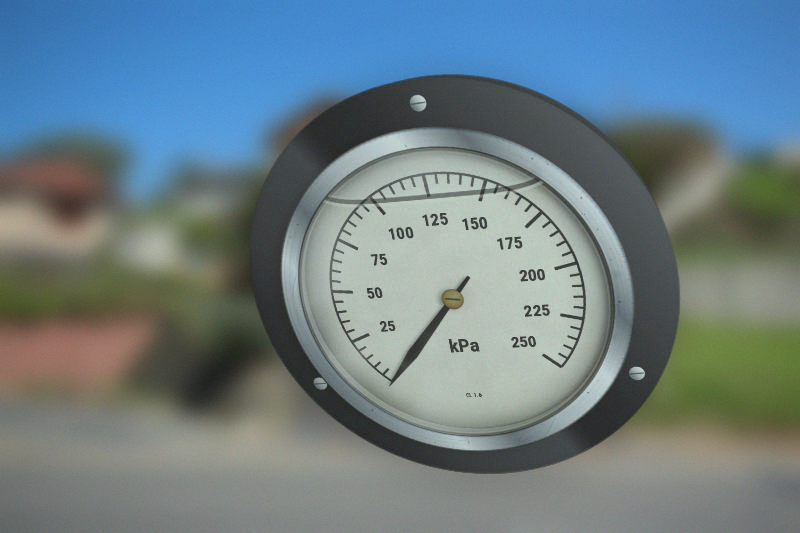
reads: **0** kPa
